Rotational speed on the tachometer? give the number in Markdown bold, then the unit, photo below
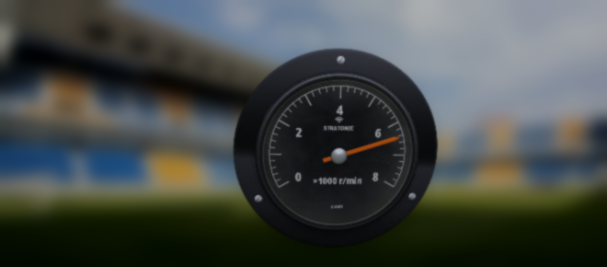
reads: **6400** rpm
